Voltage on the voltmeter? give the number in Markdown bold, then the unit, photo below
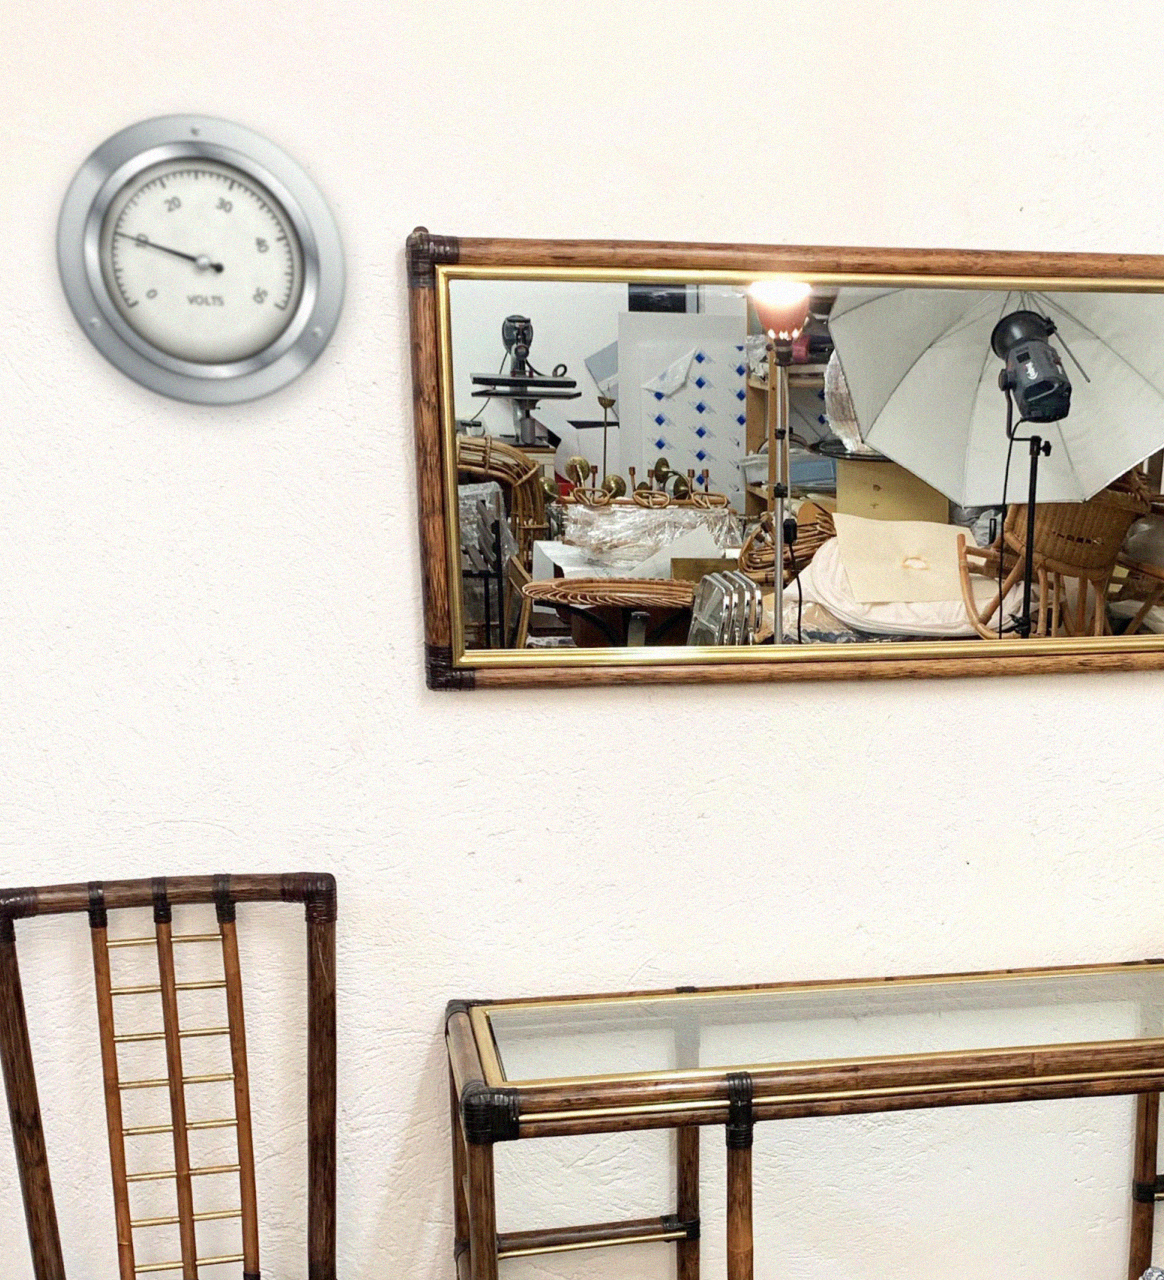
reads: **10** V
